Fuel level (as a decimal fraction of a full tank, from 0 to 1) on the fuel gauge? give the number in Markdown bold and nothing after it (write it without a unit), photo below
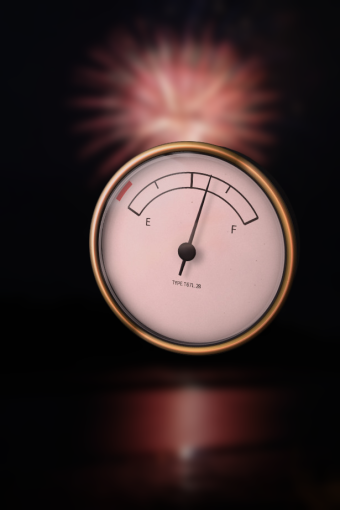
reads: **0.625**
